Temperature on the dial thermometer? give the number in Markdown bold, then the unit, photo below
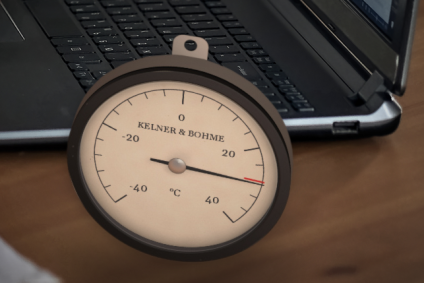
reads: **28** °C
